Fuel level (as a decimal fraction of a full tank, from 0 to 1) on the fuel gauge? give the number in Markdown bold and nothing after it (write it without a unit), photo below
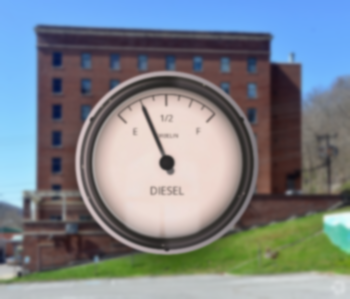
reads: **0.25**
